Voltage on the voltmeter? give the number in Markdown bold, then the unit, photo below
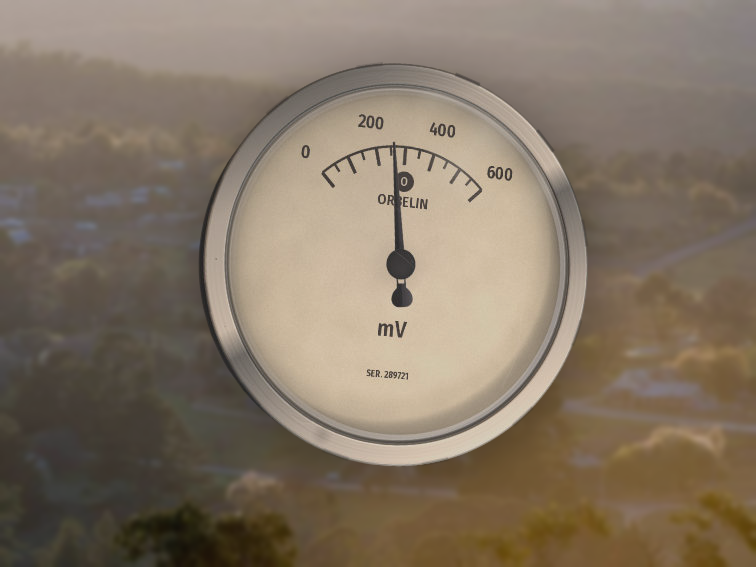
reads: **250** mV
